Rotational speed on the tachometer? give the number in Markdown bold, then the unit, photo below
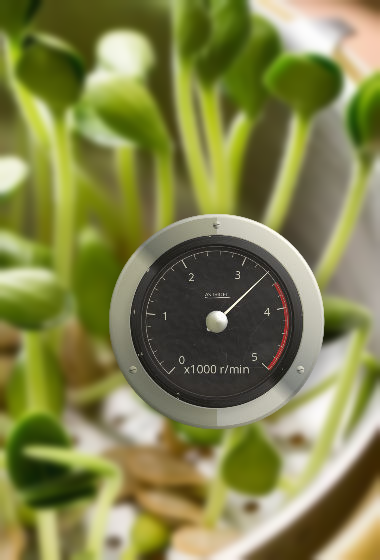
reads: **3400** rpm
